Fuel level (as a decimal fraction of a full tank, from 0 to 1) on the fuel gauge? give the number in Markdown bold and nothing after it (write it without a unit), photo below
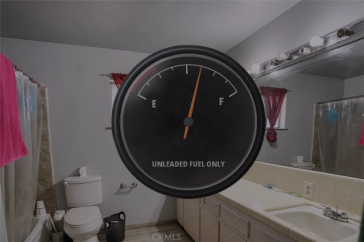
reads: **0.625**
